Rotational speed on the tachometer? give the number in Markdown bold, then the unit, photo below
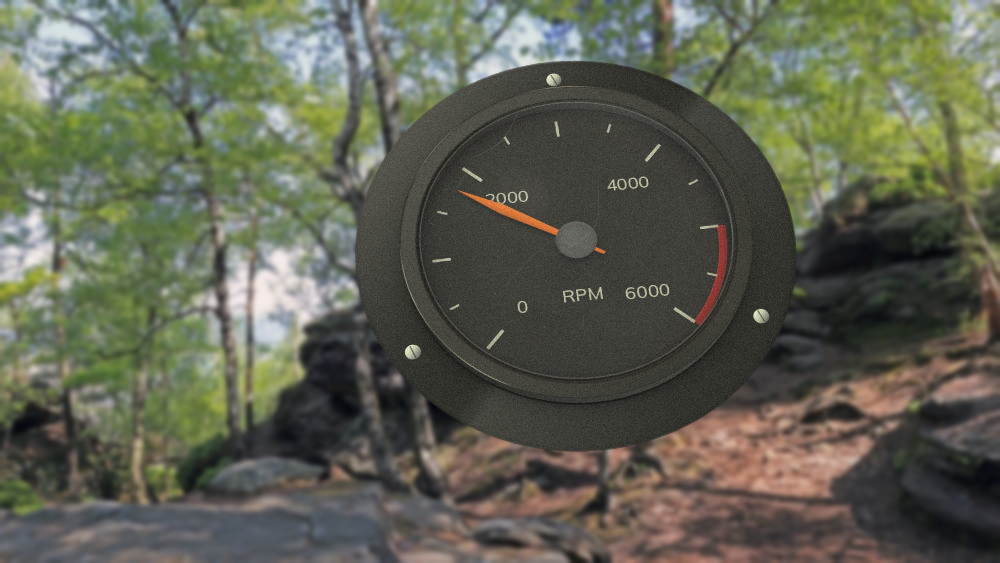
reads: **1750** rpm
